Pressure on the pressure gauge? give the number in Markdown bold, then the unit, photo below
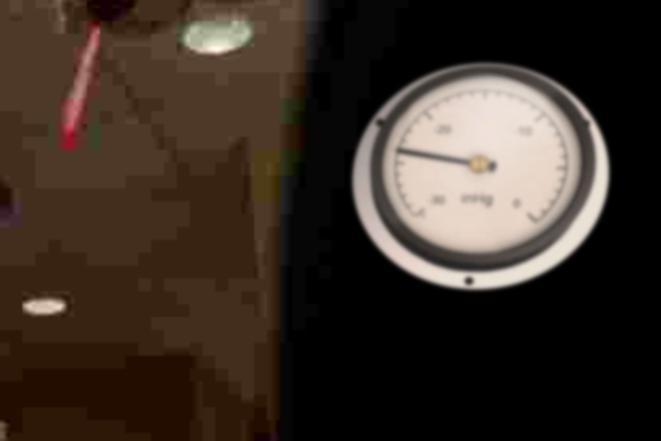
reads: **-24** inHg
